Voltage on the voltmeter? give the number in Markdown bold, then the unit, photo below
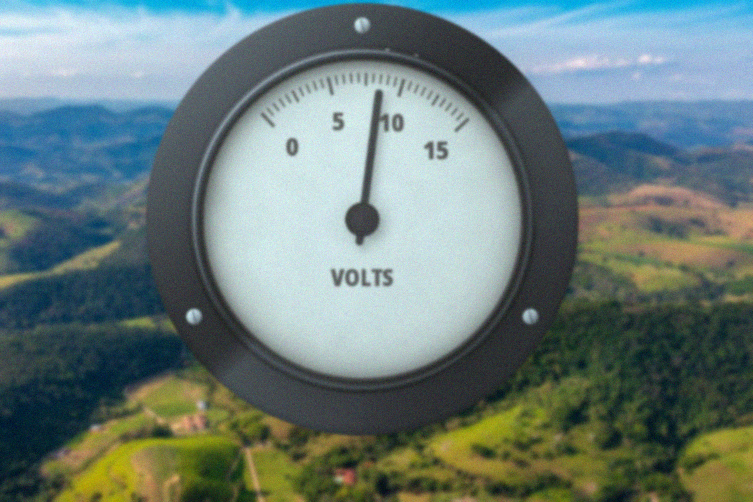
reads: **8.5** V
